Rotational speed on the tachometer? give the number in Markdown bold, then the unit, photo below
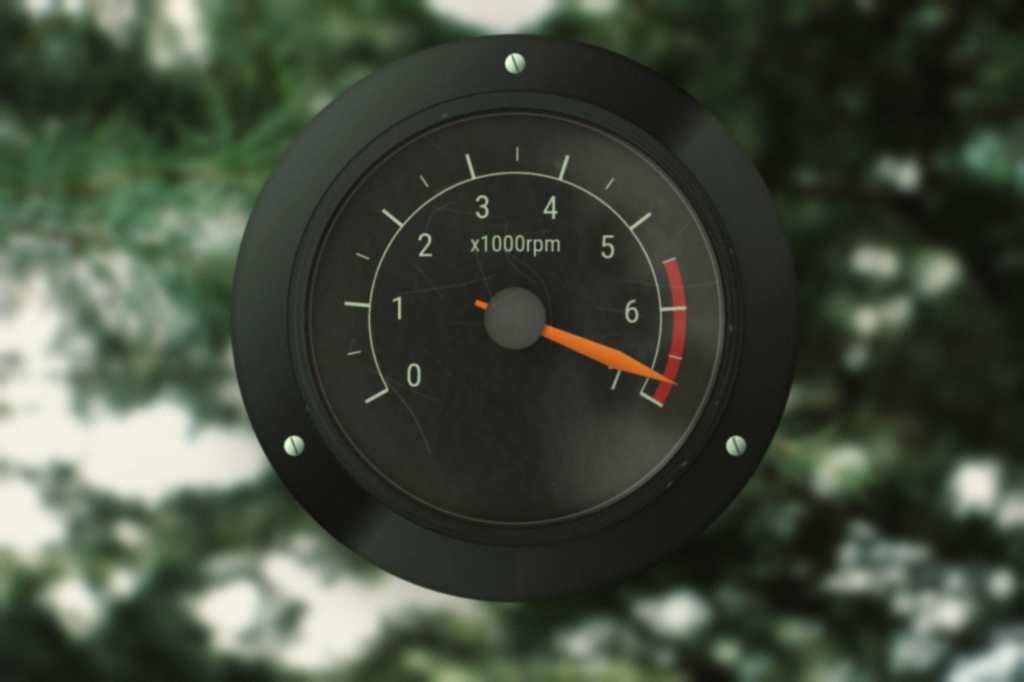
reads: **6750** rpm
